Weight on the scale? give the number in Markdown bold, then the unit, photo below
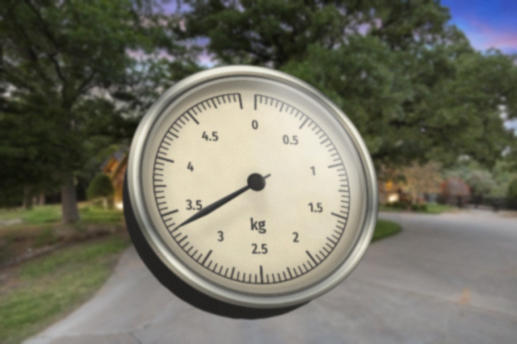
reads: **3.35** kg
